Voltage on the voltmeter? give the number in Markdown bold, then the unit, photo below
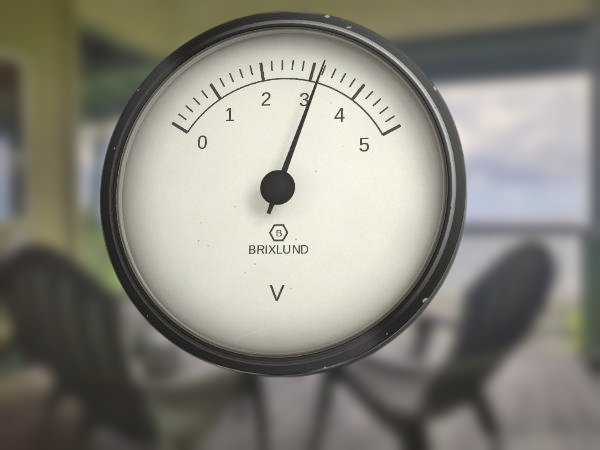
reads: **3.2** V
